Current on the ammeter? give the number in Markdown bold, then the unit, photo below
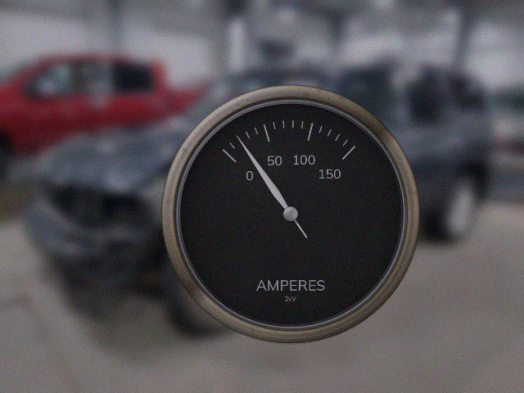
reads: **20** A
